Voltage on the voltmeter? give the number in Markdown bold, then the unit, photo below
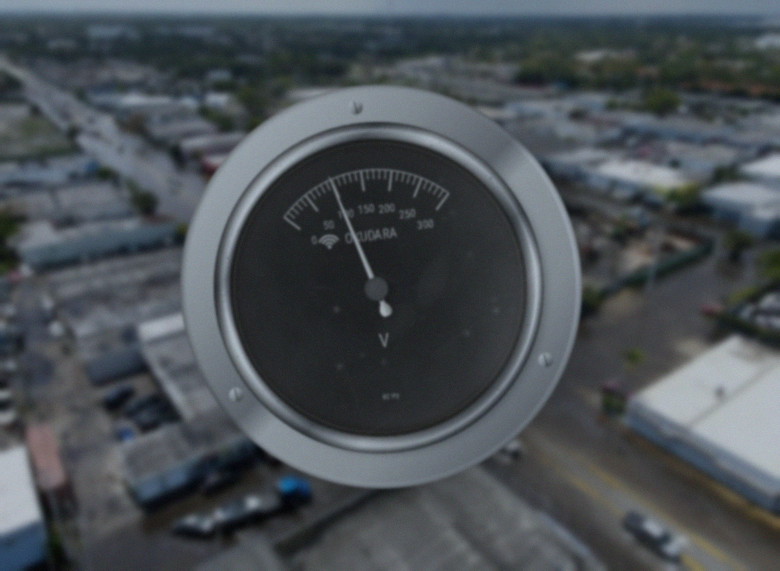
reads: **100** V
